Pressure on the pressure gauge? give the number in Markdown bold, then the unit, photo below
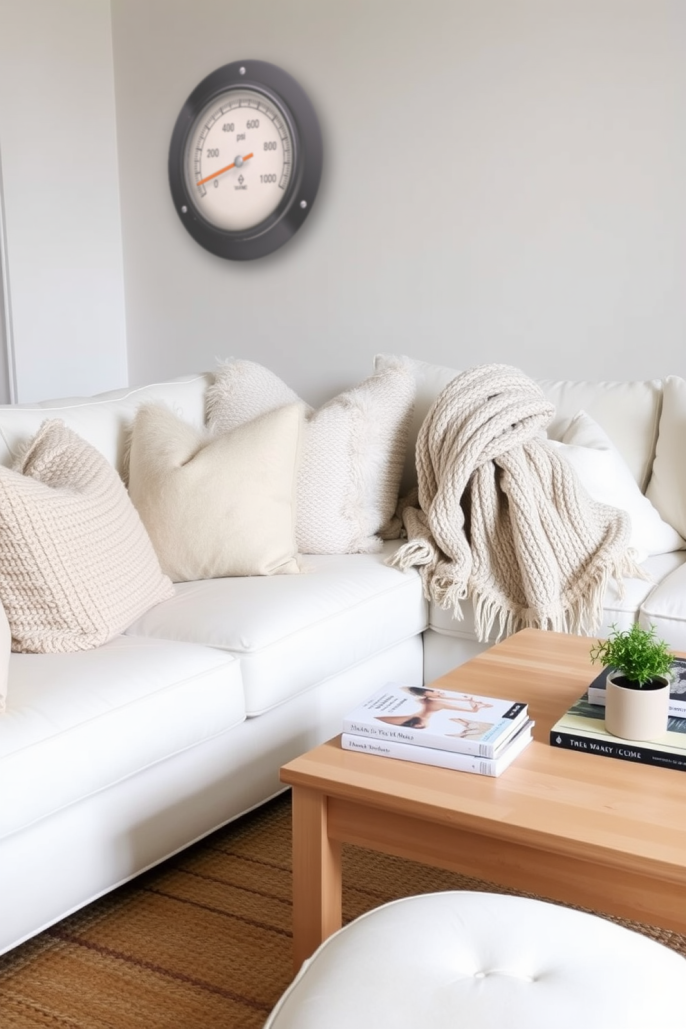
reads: **50** psi
